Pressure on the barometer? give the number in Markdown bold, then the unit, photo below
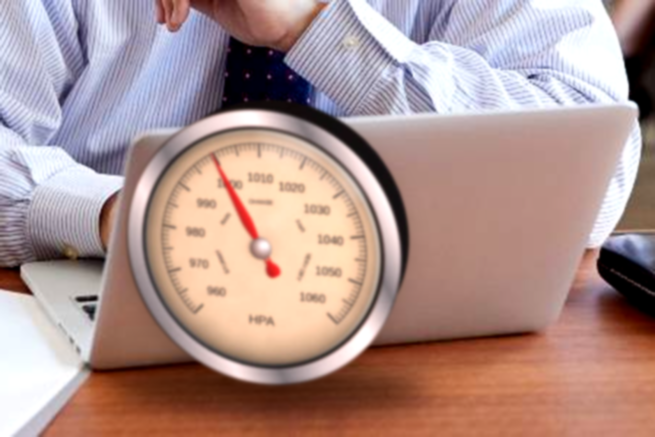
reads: **1000** hPa
